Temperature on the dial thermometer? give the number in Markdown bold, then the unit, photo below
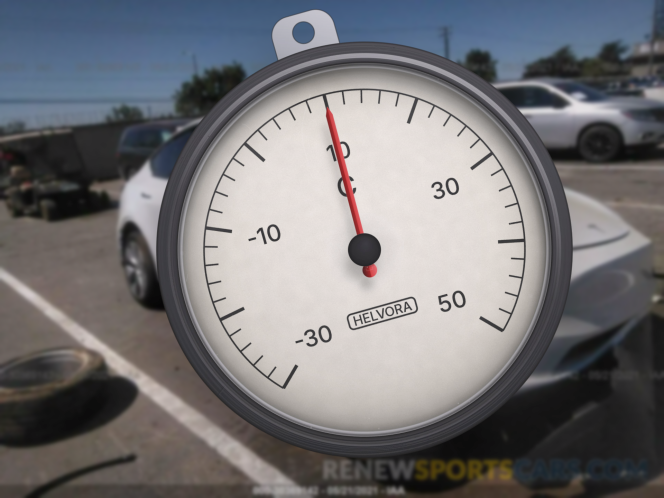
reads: **10** °C
